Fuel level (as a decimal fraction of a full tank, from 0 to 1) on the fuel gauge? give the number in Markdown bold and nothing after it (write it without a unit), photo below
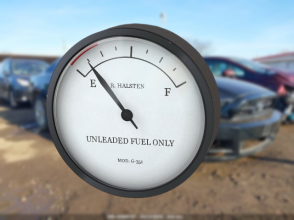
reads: **0.125**
